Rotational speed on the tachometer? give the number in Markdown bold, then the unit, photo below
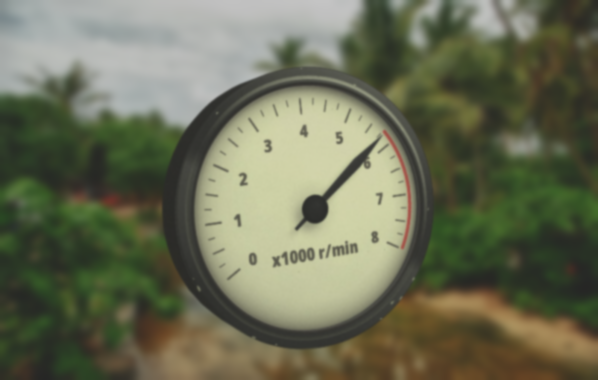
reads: **5750** rpm
